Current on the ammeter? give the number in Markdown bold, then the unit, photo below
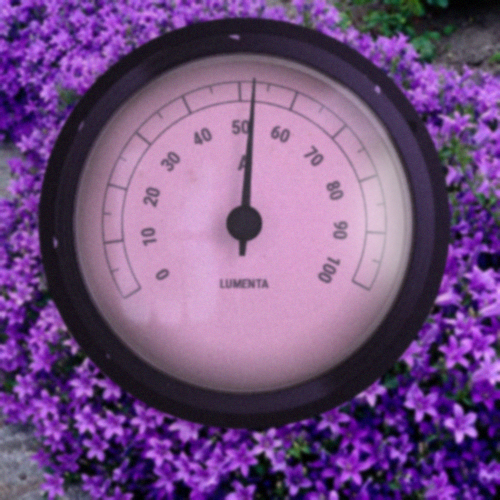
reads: **52.5** A
